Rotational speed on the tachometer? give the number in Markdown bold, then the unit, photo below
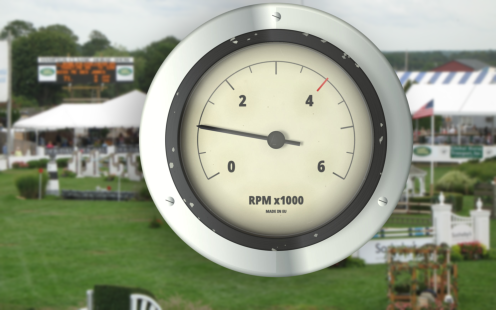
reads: **1000** rpm
